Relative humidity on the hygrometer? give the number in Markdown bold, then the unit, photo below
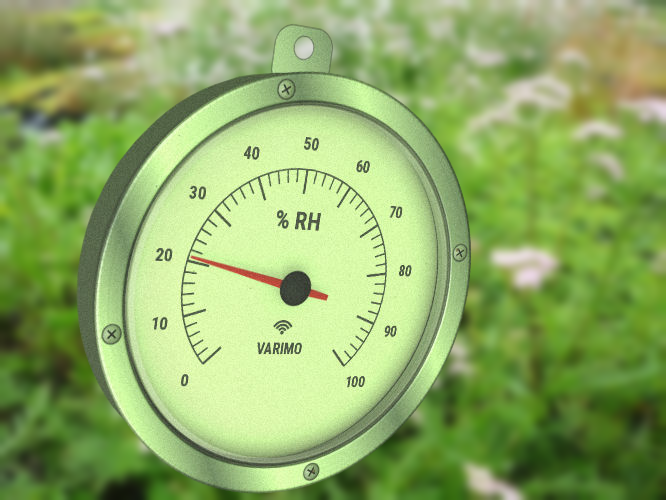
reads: **21** %
